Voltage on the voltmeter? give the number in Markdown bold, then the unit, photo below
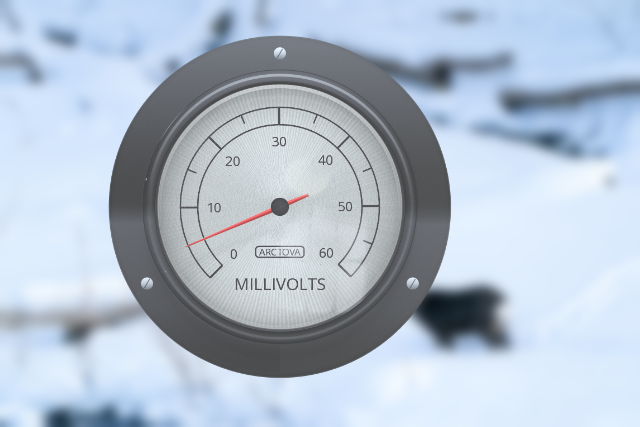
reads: **5** mV
